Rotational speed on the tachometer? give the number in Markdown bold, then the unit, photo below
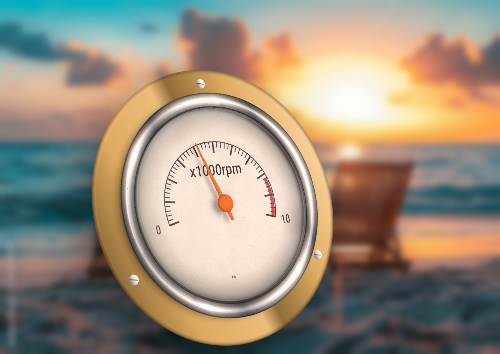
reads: **4000** rpm
